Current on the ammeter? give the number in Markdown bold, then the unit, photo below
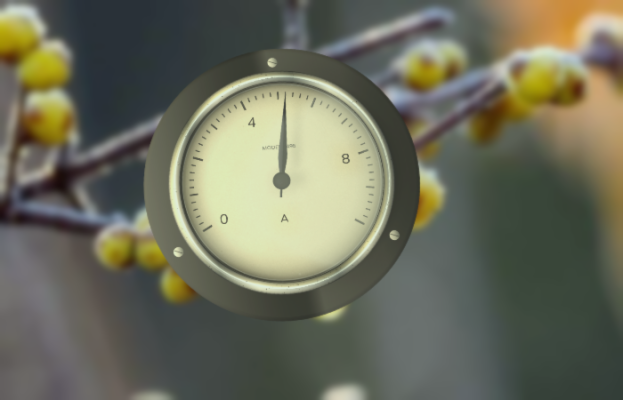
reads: **5.2** A
